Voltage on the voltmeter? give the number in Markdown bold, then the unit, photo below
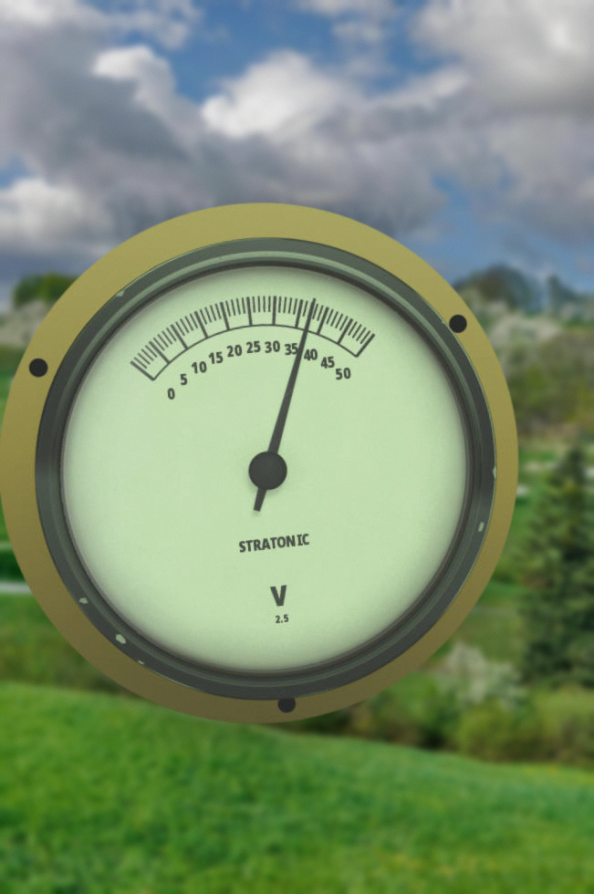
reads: **37** V
